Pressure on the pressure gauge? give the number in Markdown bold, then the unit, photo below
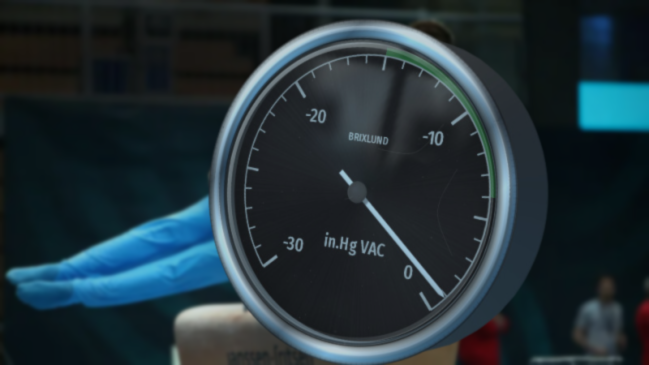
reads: **-1** inHg
